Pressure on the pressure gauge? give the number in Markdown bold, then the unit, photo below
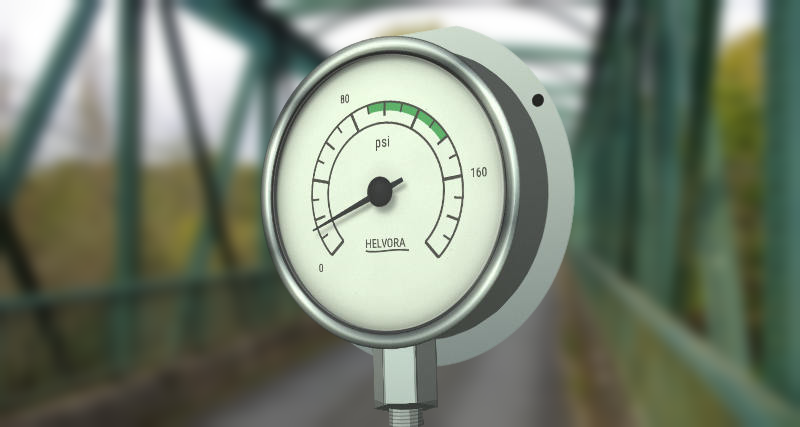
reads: **15** psi
